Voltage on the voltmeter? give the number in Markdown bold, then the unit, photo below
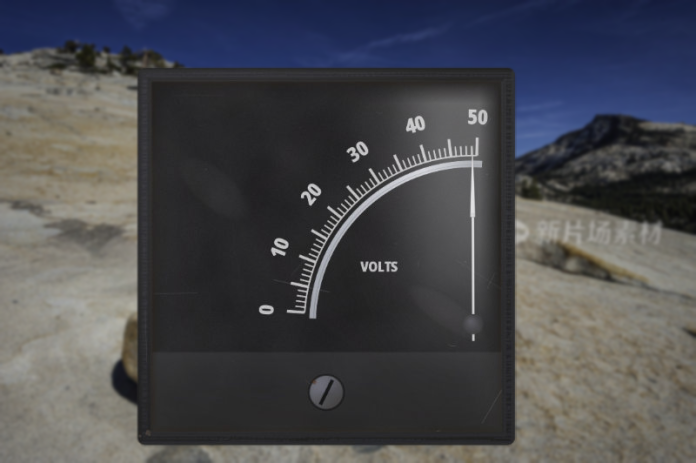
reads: **49** V
